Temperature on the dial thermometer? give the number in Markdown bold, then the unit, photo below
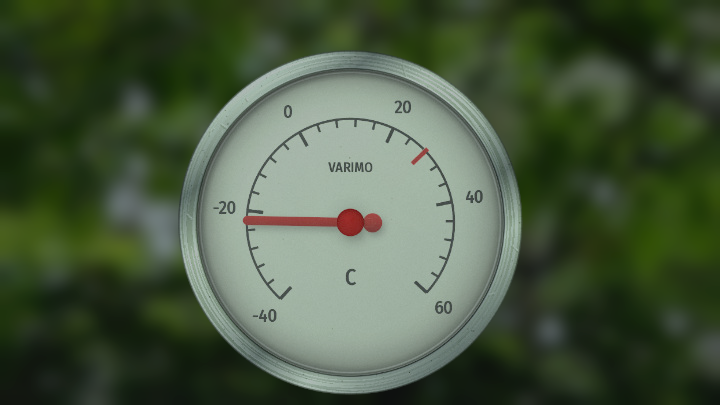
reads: **-22** °C
